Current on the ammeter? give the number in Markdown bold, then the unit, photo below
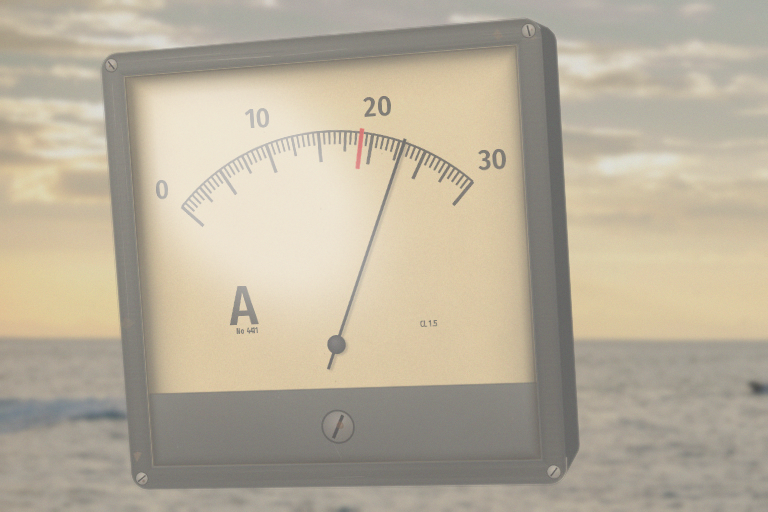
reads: **23** A
